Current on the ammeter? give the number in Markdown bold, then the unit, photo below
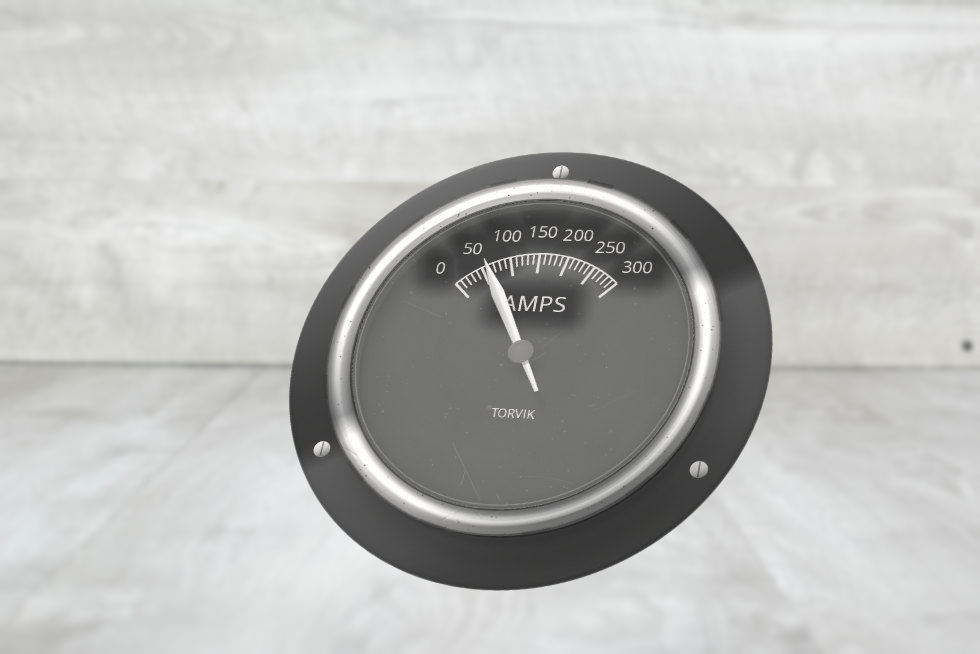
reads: **60** A
